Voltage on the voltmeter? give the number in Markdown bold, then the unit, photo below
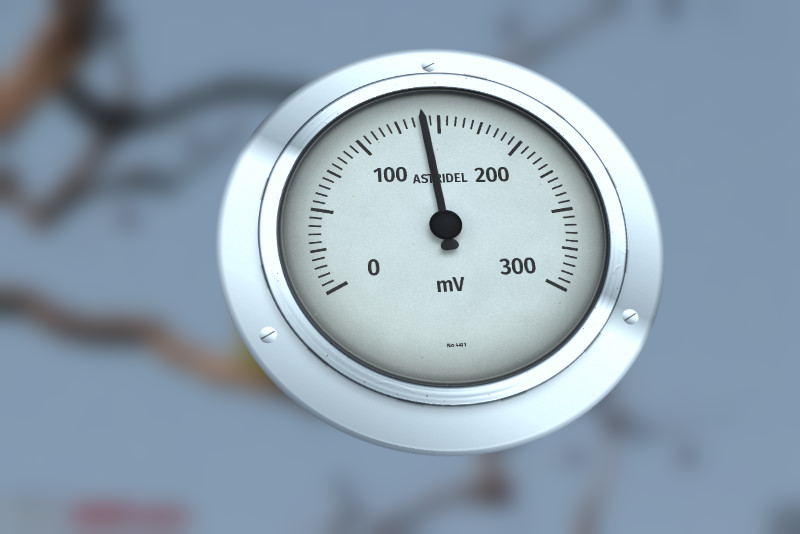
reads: **140** mV
